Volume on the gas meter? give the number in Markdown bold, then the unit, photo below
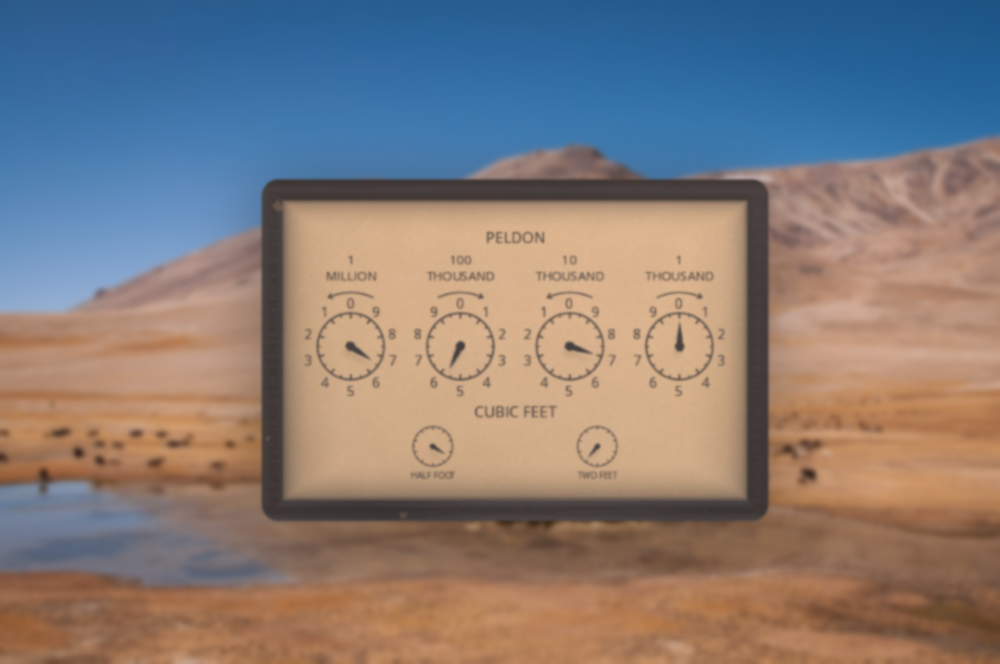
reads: **657000** ft³
